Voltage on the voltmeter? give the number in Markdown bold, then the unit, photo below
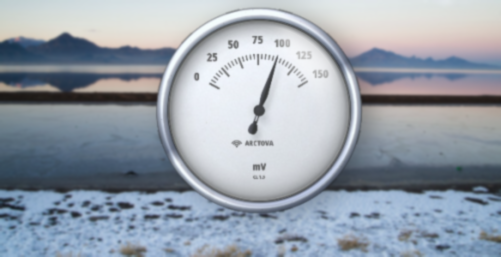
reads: **100** mV
